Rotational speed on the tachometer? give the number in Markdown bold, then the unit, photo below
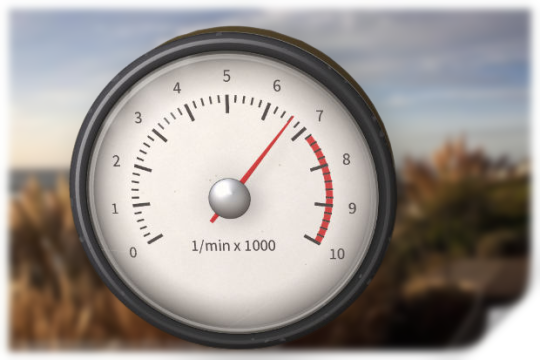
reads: **6600** rpm
